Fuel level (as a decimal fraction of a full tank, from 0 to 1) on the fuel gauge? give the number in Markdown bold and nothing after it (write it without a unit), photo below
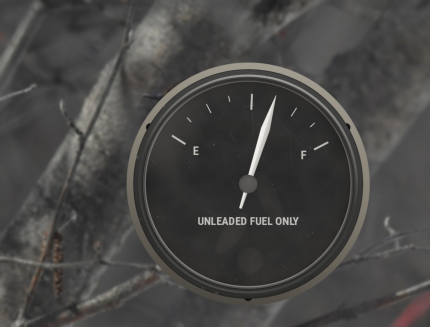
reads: **0.625**
